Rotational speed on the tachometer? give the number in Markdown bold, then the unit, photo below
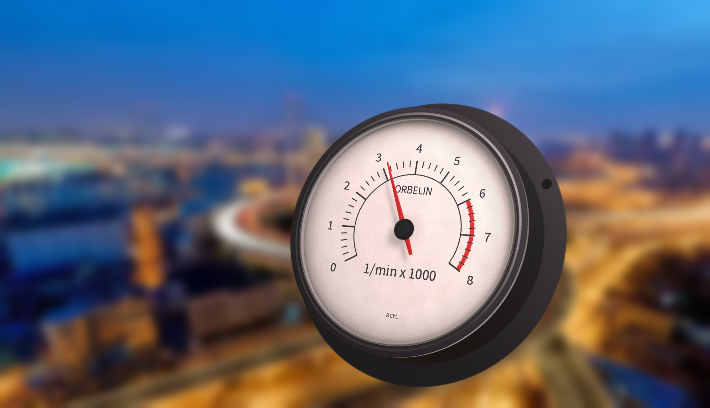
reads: **3200** rpm
